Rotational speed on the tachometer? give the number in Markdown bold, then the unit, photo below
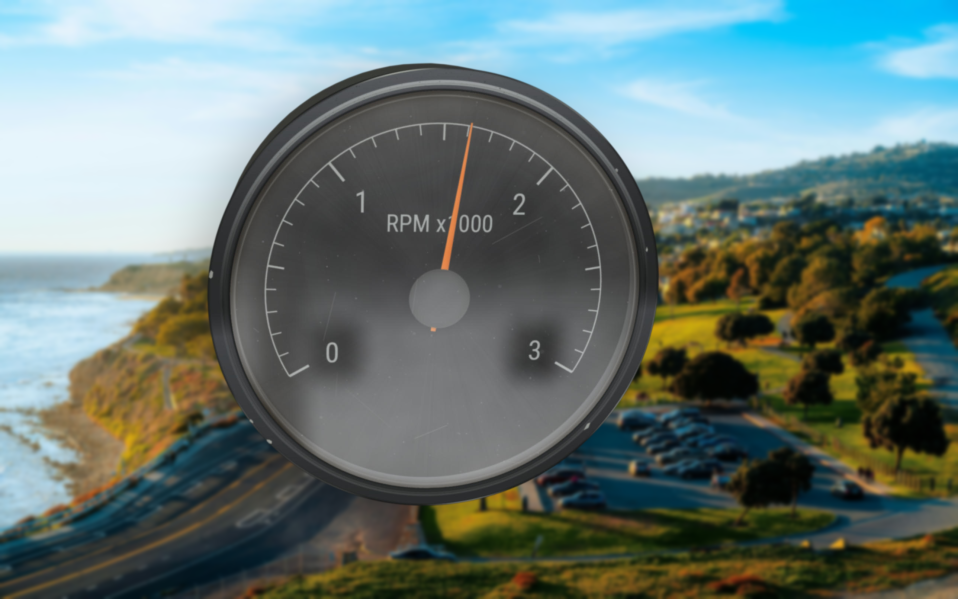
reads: **1600** rpm
